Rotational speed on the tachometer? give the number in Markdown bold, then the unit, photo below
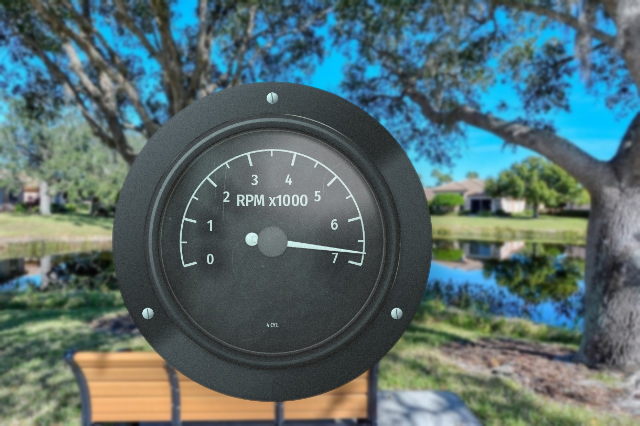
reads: **6750** rpm
